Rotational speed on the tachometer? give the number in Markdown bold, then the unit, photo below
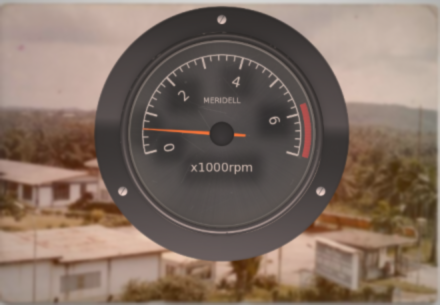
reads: **600** rpm
